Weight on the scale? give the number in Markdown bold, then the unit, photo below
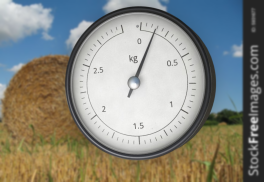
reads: **0.15** kg
